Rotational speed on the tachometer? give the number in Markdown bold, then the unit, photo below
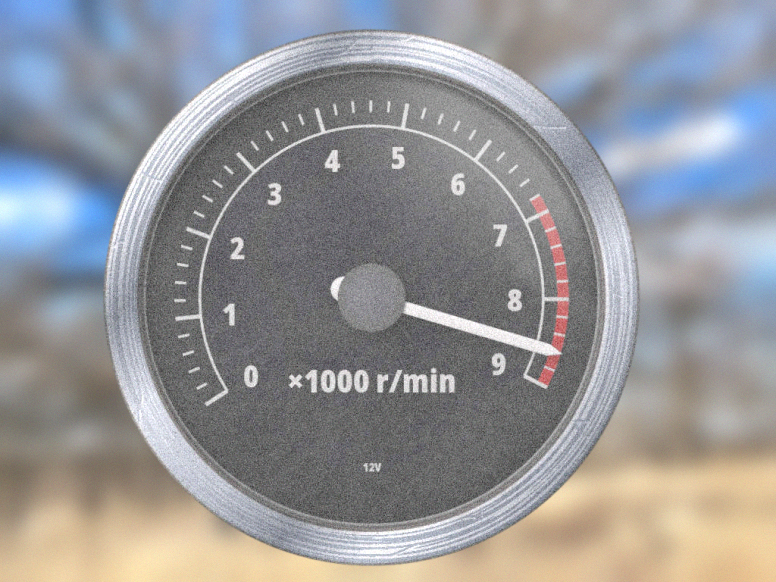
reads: **8600** rpm
